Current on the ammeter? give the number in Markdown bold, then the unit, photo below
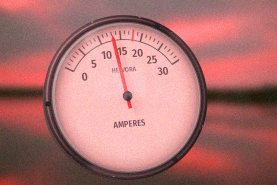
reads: **13** A
